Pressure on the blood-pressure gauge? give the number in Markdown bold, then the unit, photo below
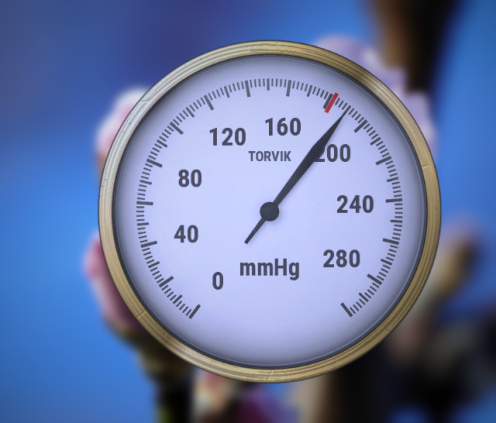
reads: **190** mmHg
